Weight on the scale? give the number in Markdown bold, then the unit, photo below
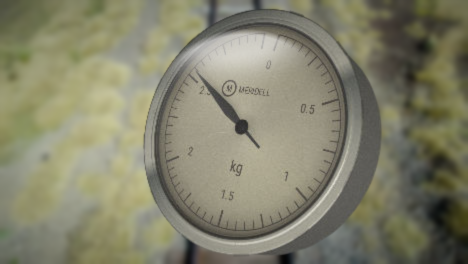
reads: **2.55** kg
